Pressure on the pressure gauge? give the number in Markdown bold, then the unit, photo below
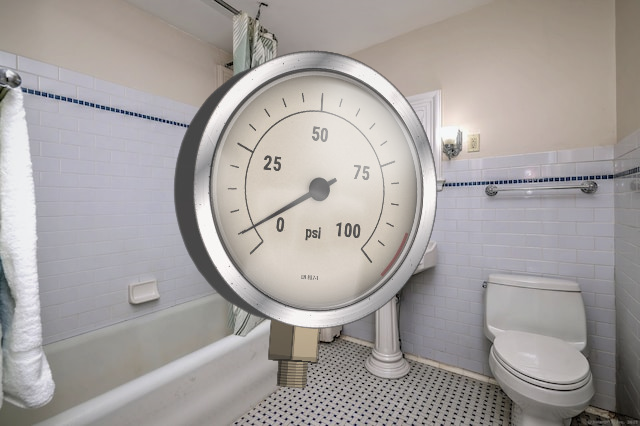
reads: **5** psi
